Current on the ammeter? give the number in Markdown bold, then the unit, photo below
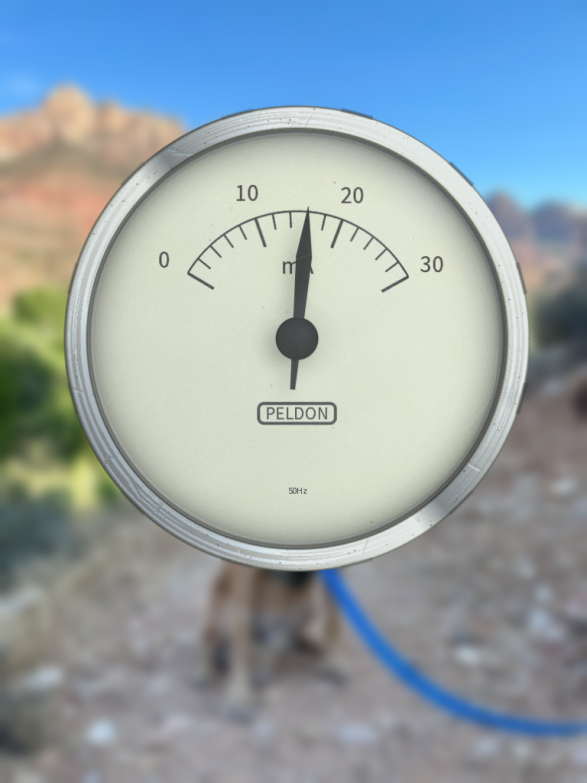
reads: **16** mA
